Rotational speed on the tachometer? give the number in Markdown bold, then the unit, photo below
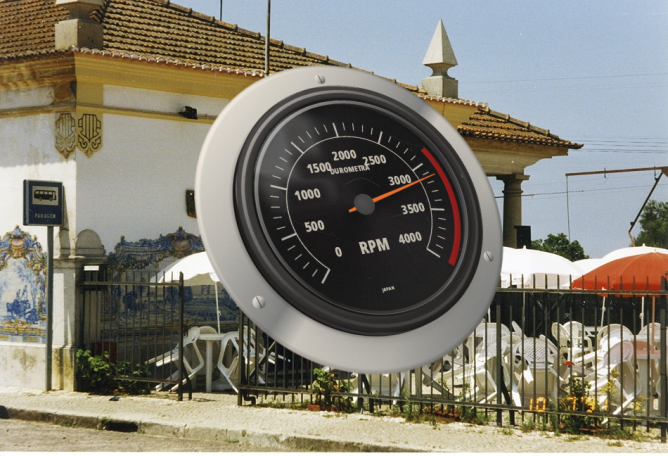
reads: **3150** rpm
